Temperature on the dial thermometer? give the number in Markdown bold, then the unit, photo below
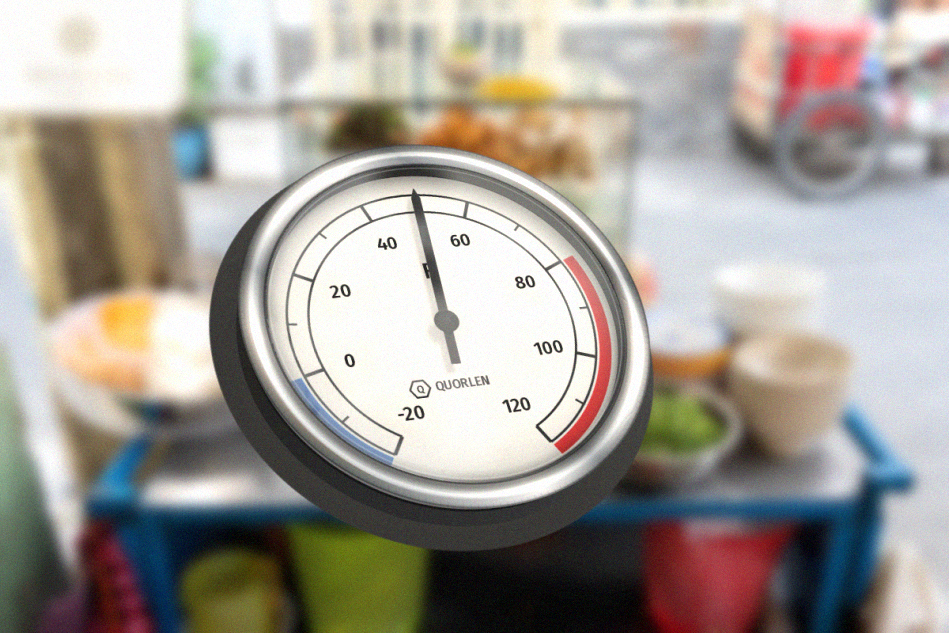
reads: **50** °F
